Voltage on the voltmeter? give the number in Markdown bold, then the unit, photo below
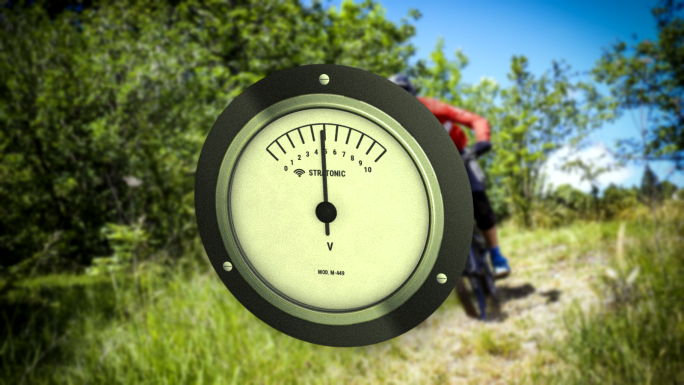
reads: **5** V
